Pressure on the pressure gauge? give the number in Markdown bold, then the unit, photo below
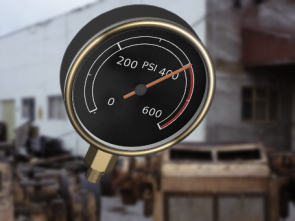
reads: **400** psi
